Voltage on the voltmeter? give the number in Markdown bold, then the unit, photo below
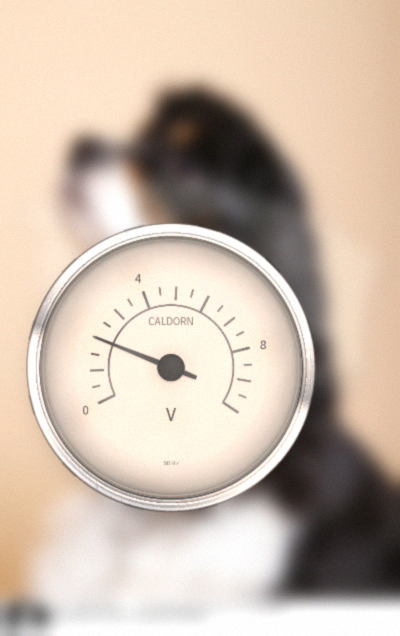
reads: **2** V
